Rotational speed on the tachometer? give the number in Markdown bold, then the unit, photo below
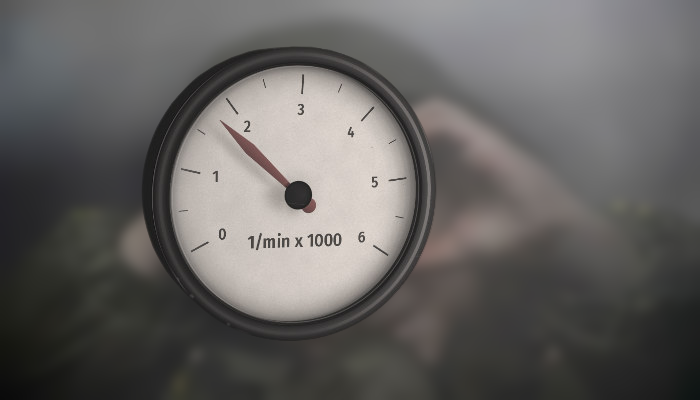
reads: **1750** rpm
